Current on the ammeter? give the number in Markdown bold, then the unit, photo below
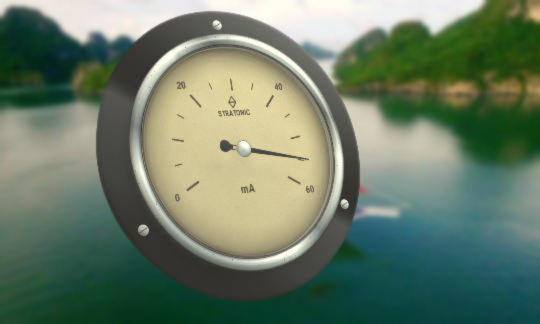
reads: **55** mA
